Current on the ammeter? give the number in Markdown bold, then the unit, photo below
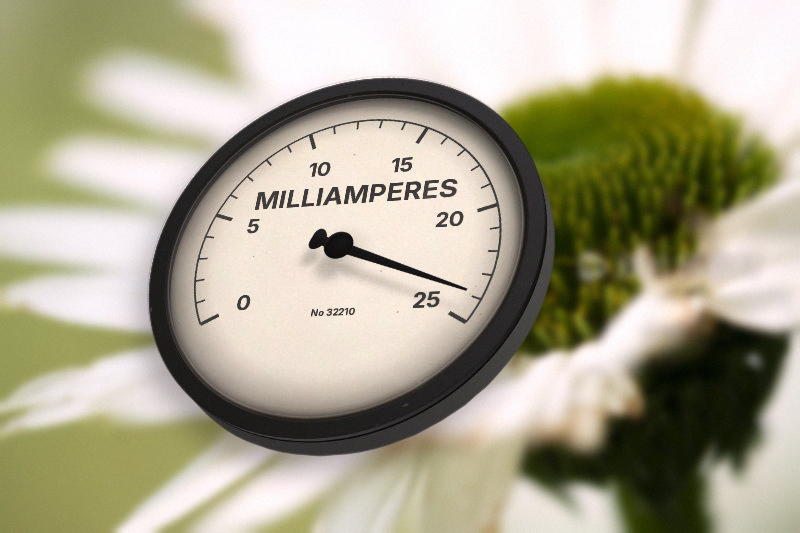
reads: **24** mA
